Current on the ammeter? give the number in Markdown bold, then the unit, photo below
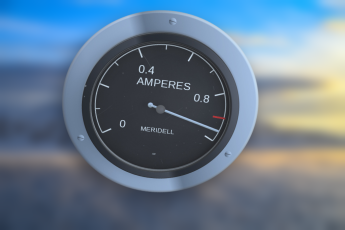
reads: **0.95** A
